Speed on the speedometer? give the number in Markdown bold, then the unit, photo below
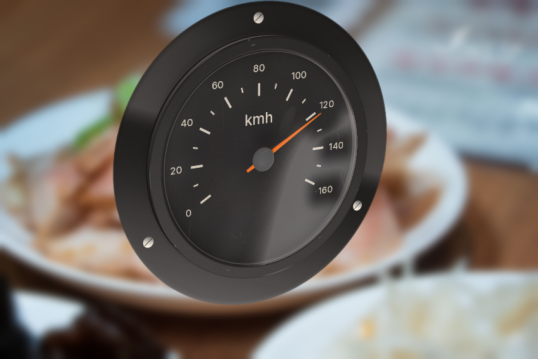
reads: **120** km/h
